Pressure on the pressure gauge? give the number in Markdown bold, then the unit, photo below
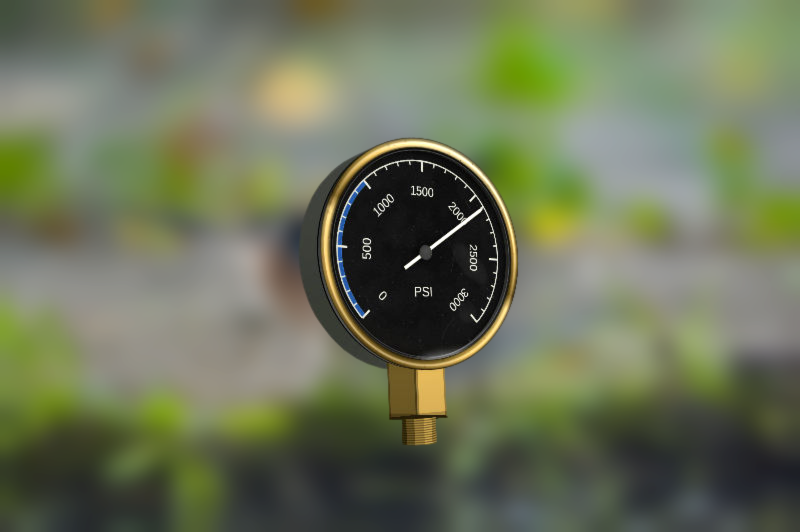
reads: **2100** psi
